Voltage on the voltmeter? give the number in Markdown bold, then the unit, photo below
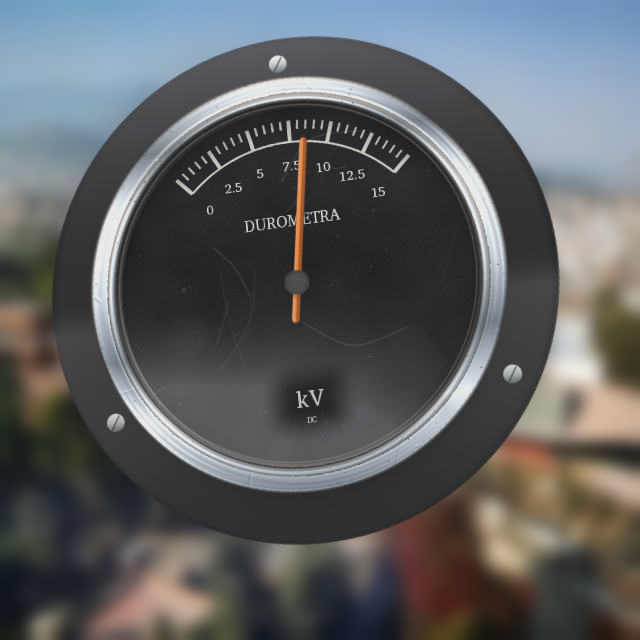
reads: **8.5** kV
